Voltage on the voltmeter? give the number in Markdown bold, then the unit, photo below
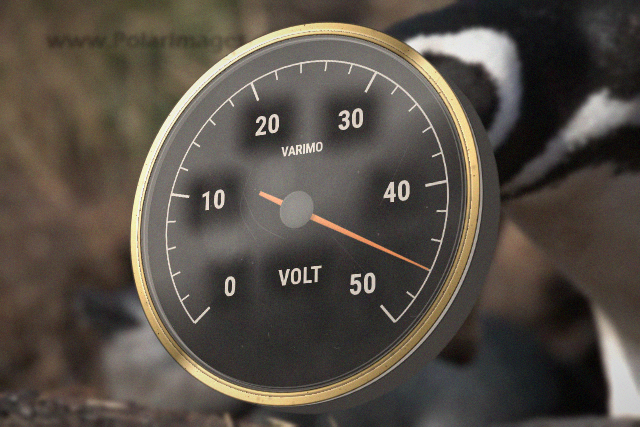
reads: **46** V
